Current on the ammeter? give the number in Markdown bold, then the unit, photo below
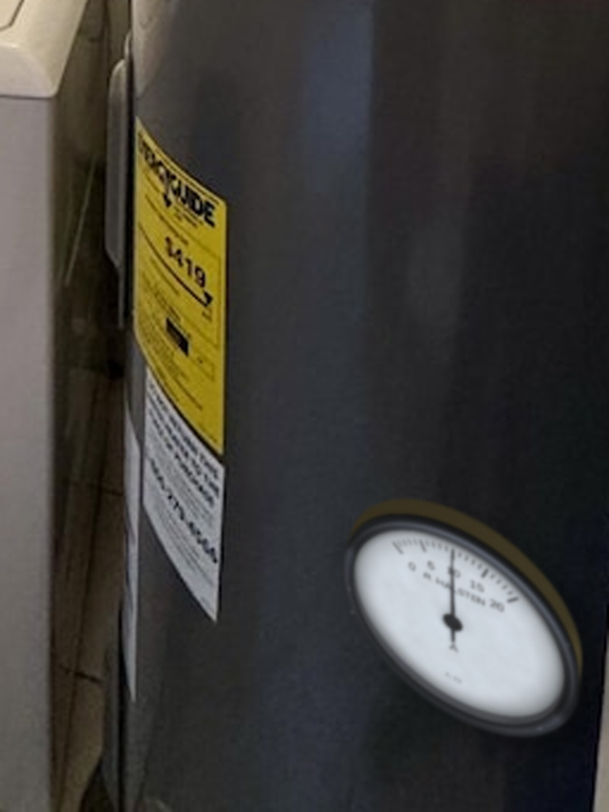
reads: **10** A
